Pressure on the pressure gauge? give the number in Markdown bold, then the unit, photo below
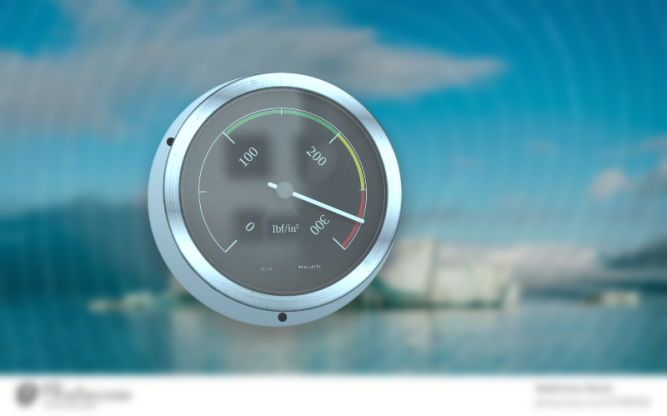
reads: **275** psi
